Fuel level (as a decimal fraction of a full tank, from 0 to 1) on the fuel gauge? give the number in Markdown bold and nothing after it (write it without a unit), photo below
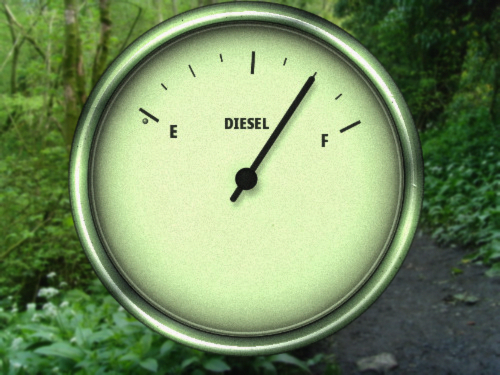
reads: **0.75**
